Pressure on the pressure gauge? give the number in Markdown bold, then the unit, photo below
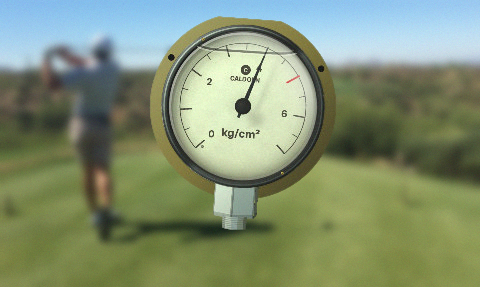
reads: **4** kg/cm²
